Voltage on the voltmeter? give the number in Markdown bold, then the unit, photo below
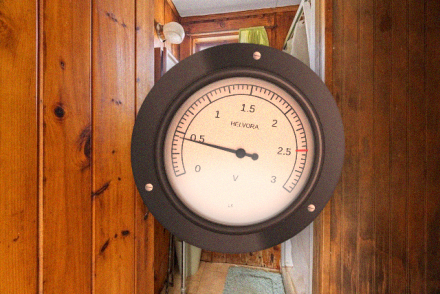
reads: **0.45** V
